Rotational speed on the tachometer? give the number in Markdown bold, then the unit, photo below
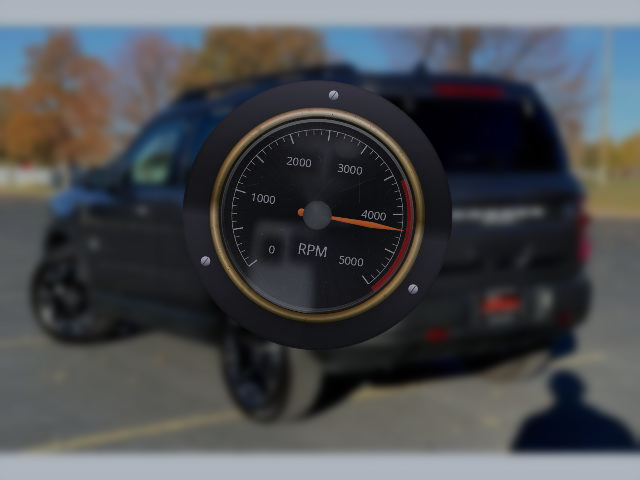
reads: **4200** rpm
